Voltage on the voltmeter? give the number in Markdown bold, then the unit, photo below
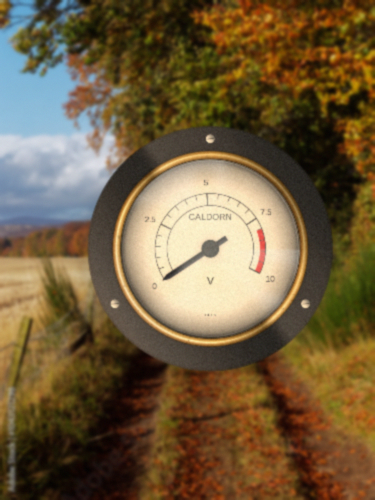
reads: **0** V
